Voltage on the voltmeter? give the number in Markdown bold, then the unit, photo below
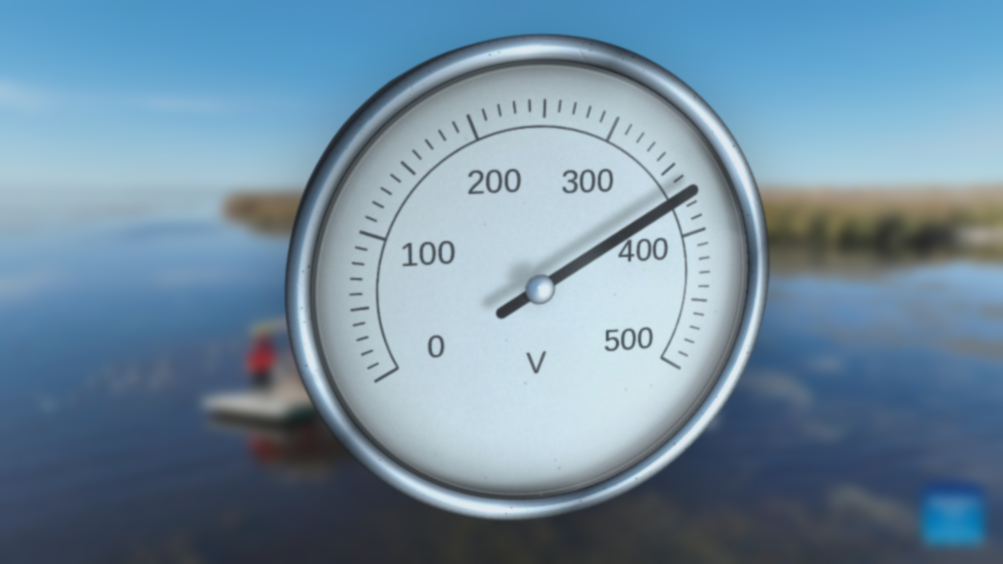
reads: **370** V
